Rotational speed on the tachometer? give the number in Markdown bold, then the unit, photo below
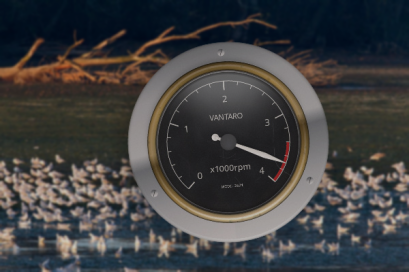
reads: **3700** rpm
